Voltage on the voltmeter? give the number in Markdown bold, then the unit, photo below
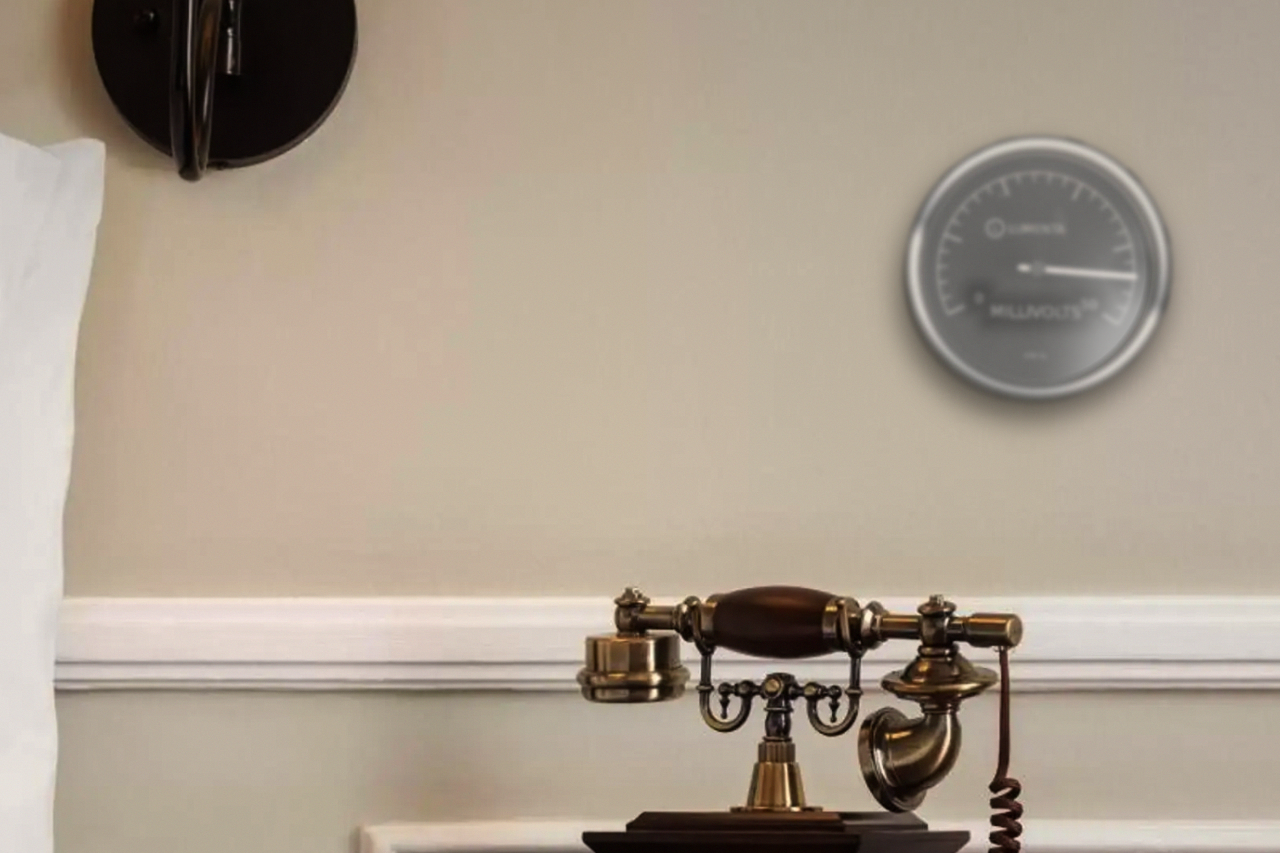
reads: **44** mV
